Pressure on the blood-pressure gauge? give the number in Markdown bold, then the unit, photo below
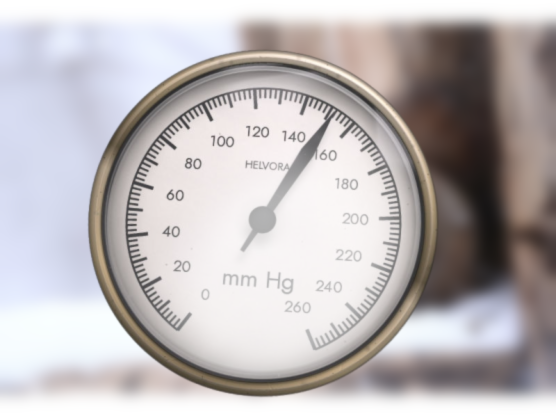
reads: **152** mmHg
